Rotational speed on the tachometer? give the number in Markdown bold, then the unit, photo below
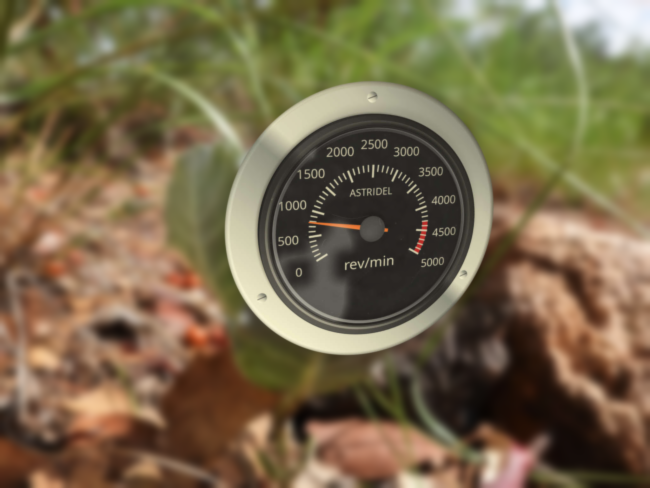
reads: **800** rpm
